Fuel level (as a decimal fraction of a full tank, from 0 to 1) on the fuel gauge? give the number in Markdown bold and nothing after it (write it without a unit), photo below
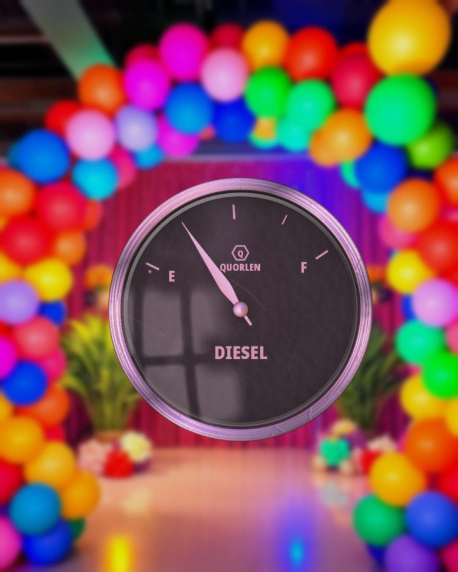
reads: **0.25**
